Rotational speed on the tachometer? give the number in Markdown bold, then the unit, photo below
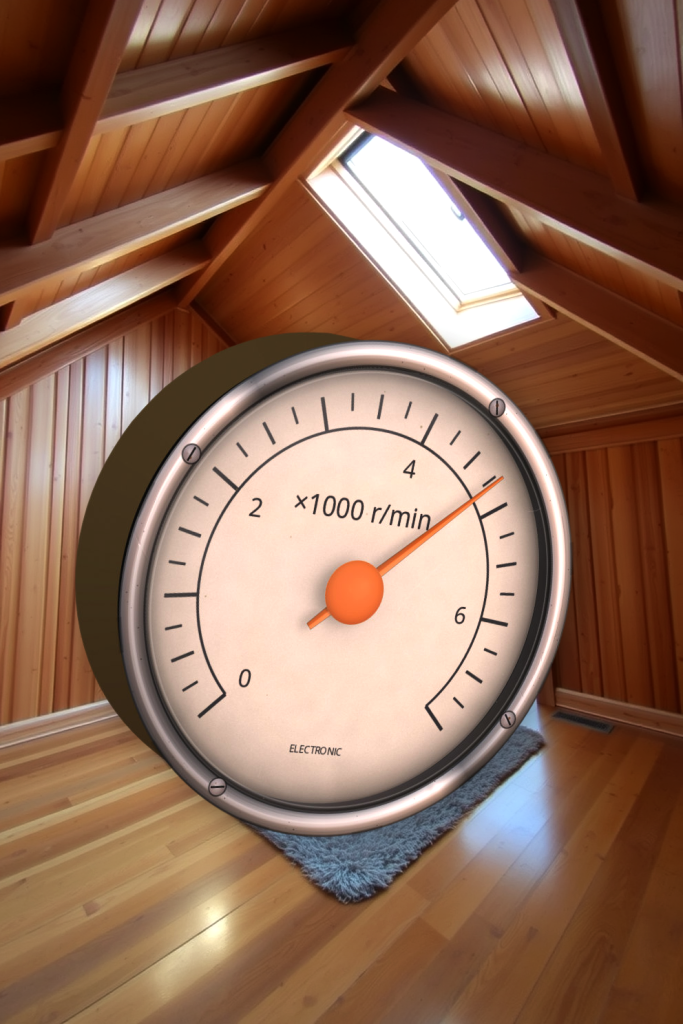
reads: **4750** rpm
